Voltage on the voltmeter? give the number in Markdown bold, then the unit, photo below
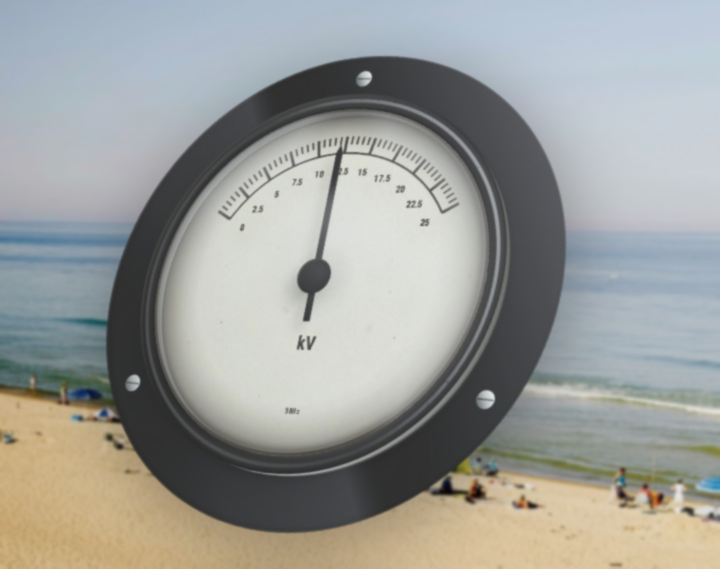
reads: **12.5** kV
